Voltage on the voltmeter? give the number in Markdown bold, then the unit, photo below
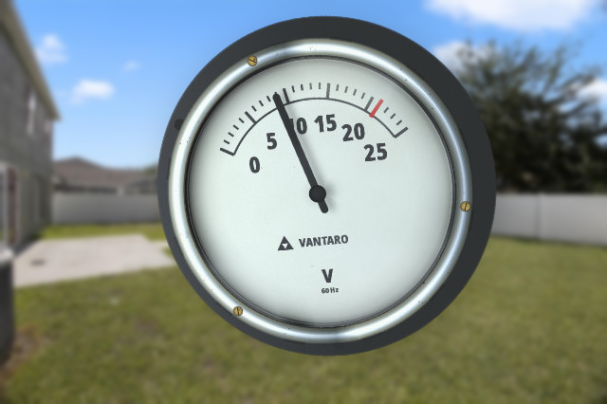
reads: **9** V
